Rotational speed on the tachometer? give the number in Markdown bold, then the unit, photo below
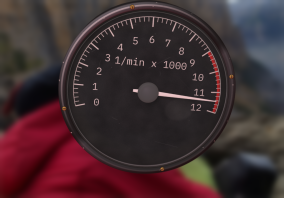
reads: **11400** rpm
